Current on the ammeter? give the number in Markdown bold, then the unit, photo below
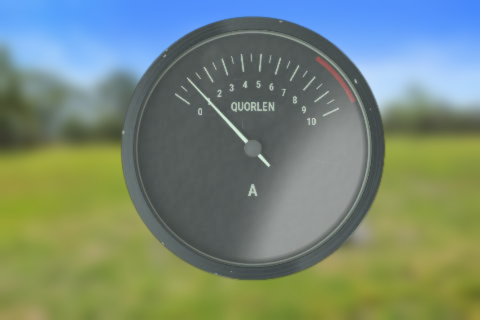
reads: **1** A
